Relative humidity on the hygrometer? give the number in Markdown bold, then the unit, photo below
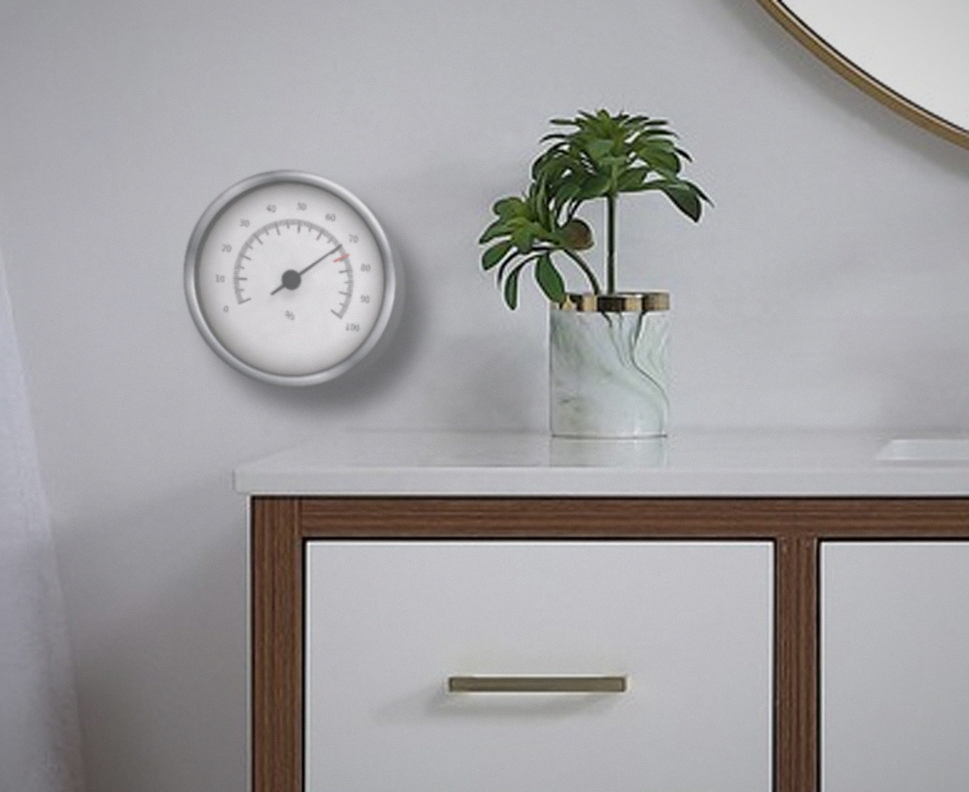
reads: **70** %
